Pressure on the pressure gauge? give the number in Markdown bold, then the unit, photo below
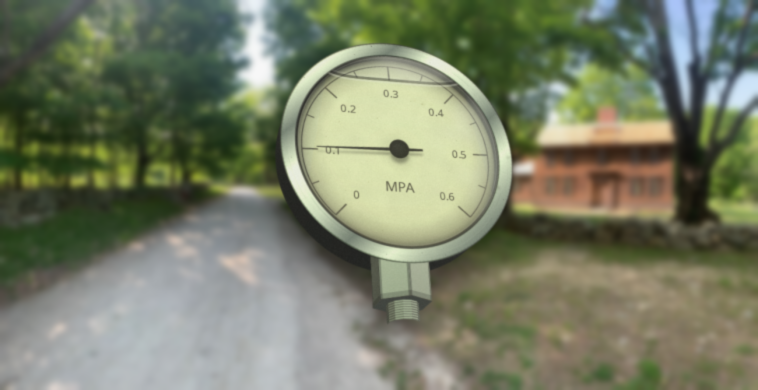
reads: **0.1** MPa
